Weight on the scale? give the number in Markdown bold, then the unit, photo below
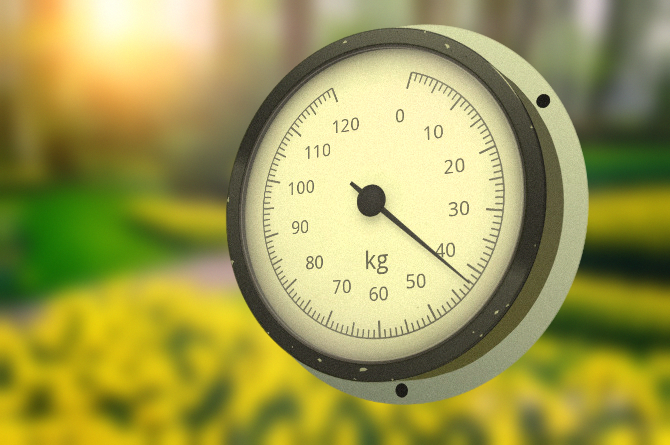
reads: **42** kg
